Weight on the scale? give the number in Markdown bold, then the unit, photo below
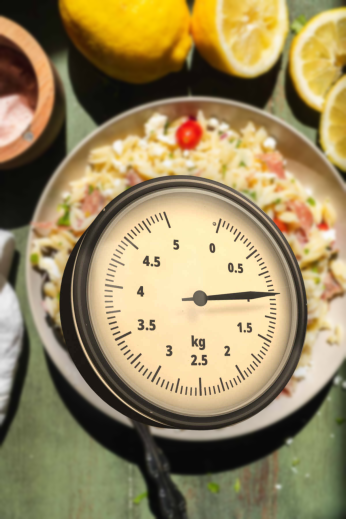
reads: **1** kg
